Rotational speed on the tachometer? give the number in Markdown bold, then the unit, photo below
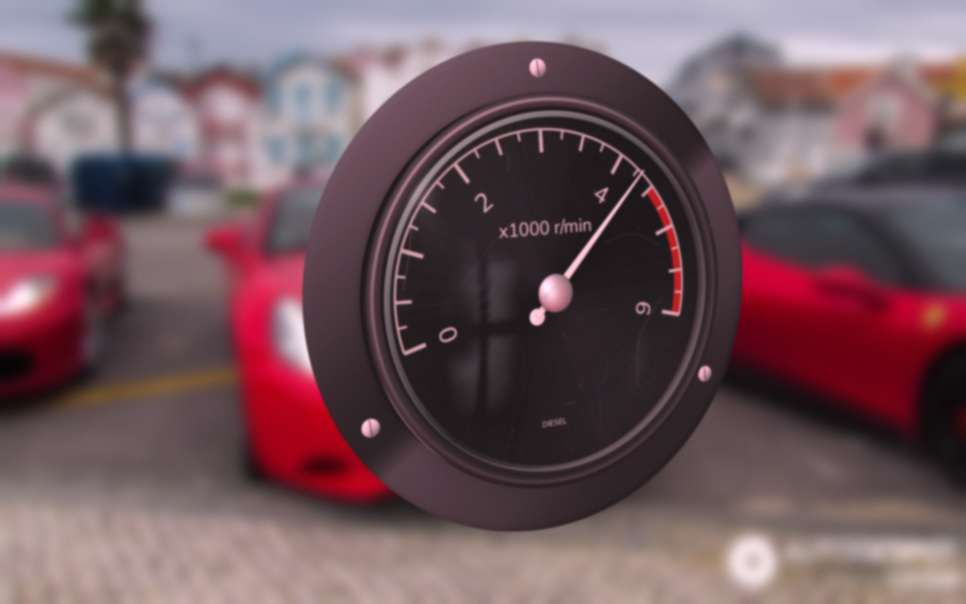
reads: **4250** rpm
